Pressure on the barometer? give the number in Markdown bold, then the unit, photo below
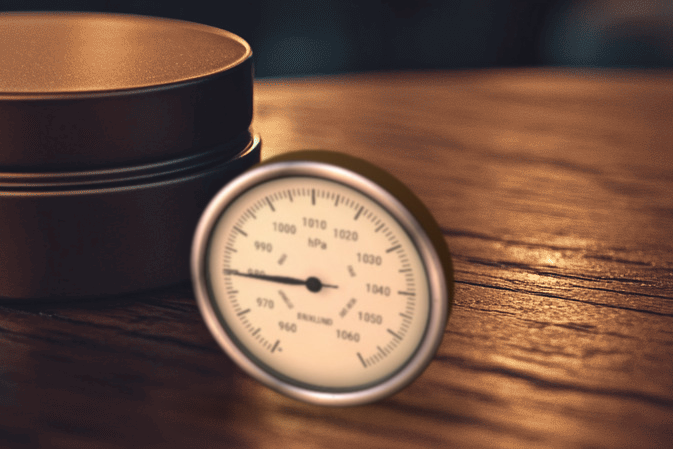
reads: **980** hPa
